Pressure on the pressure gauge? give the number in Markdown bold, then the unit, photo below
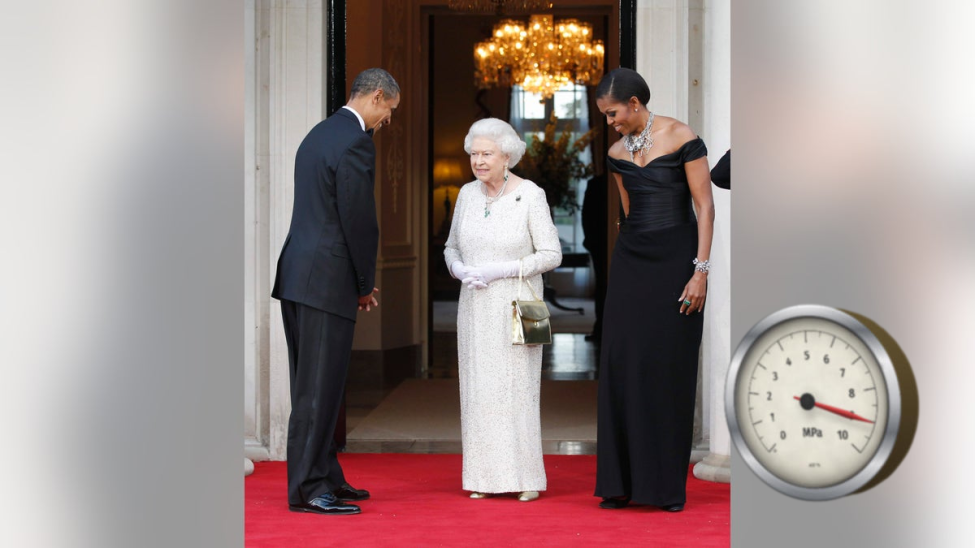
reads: **9** MPa
